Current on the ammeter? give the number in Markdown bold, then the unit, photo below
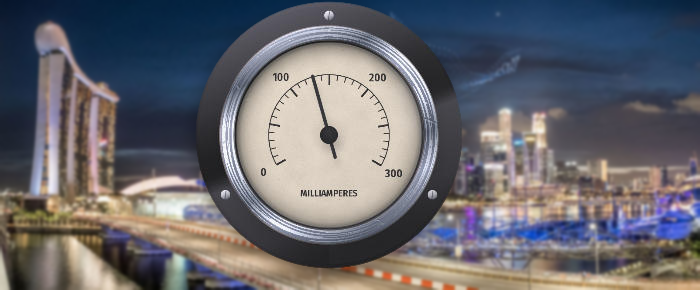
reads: **130** mA
